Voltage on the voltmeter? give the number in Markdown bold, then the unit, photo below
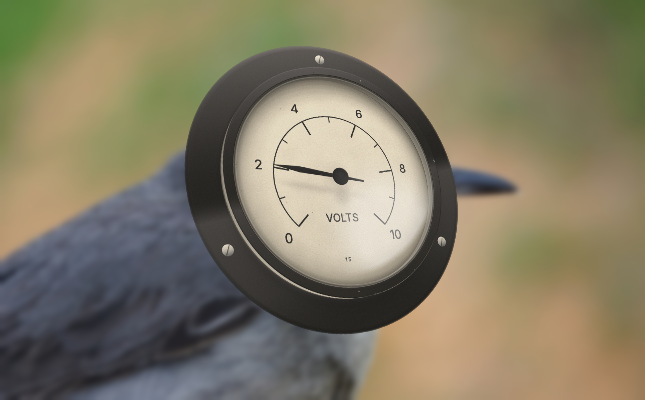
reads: **2** V
